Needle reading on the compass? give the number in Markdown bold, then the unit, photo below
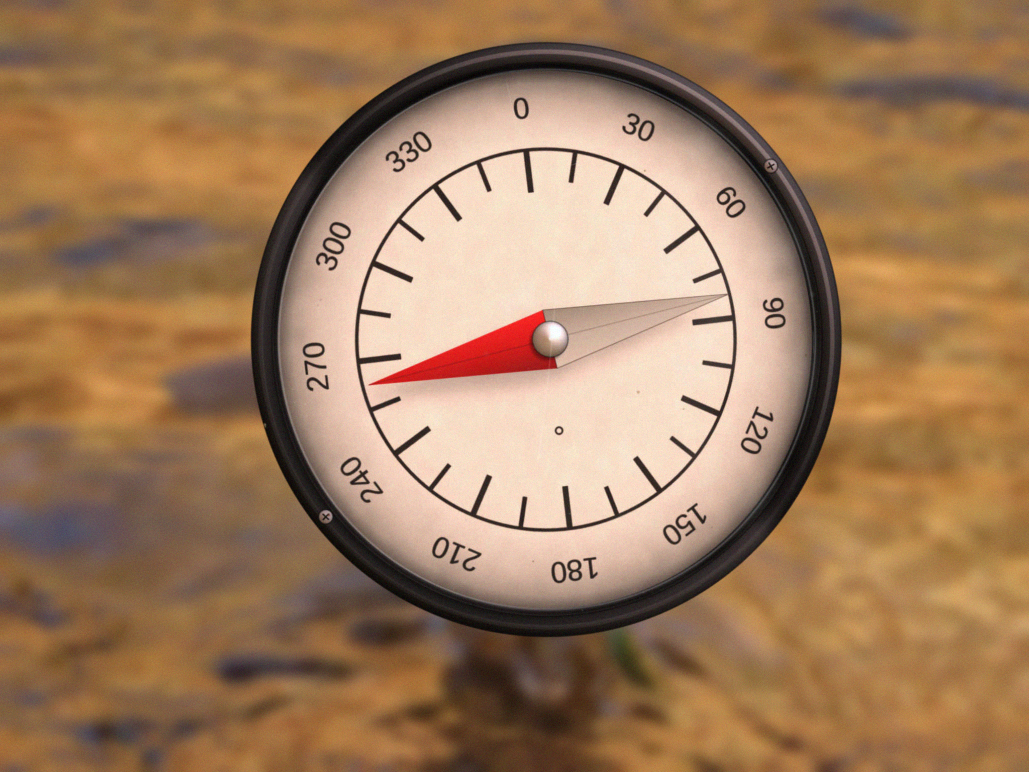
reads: **262.5** °
